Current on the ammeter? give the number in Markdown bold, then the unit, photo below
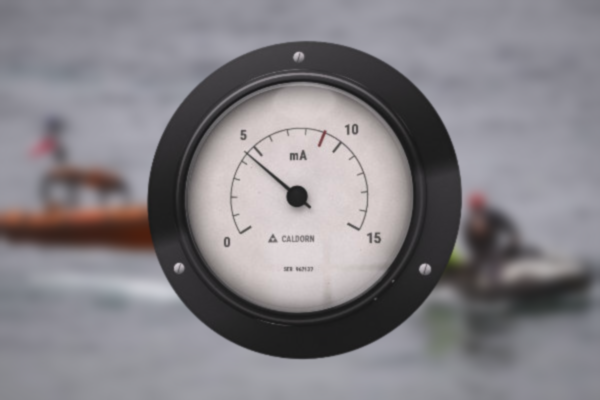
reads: **4.5** mA
